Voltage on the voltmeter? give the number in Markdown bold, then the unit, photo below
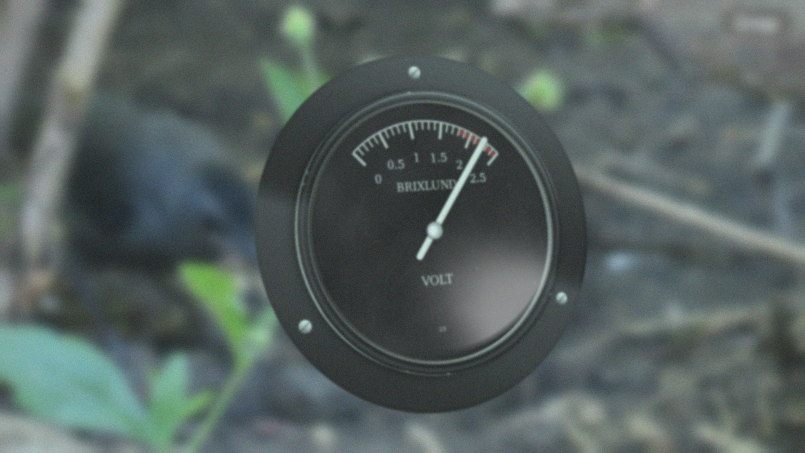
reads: **2.2** V
